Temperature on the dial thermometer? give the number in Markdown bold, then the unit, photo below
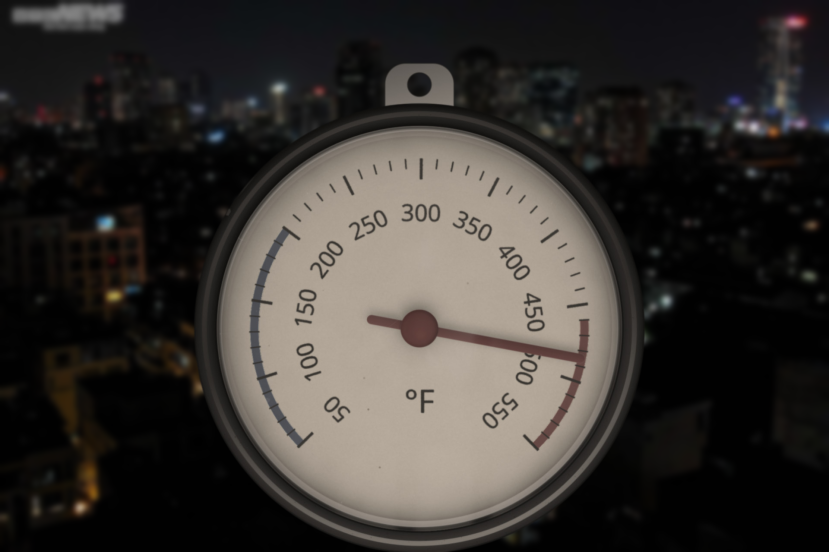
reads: **485** °F
